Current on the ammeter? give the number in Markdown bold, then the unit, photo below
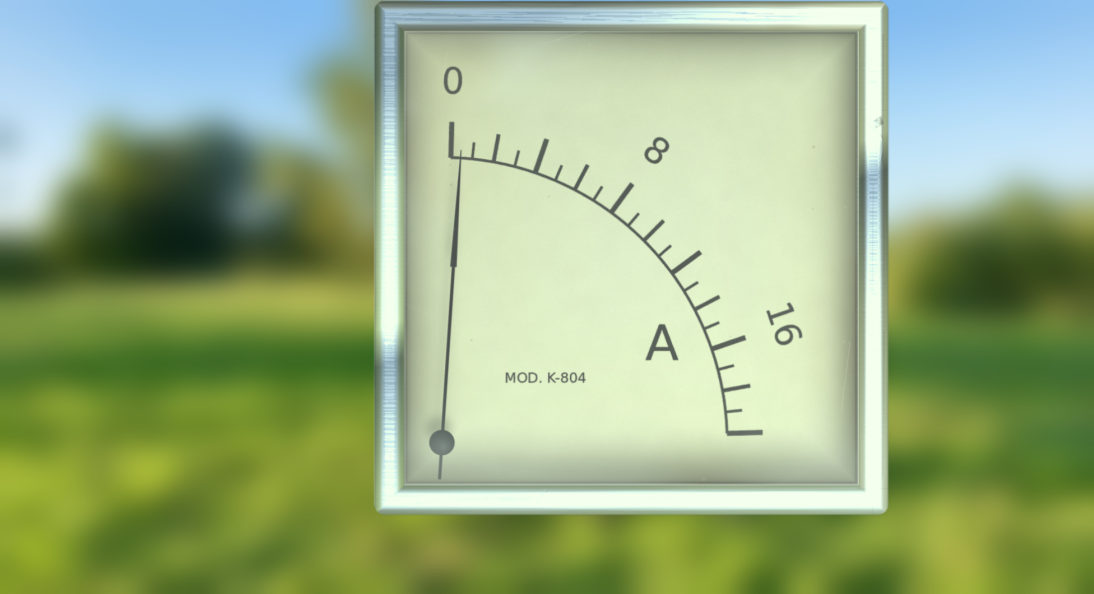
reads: **0.5** A
